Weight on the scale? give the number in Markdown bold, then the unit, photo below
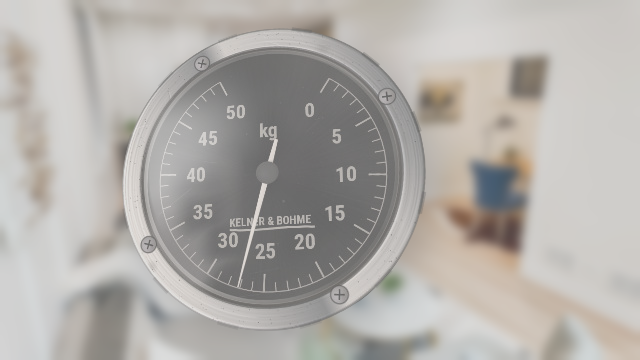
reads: **27** kg
